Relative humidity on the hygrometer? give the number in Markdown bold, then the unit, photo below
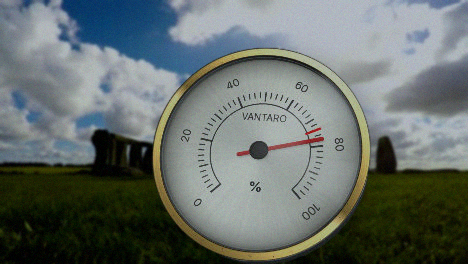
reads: **78** %
